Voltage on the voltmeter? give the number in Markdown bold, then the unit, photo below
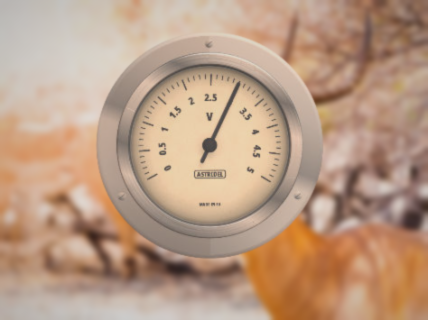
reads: **3** V
